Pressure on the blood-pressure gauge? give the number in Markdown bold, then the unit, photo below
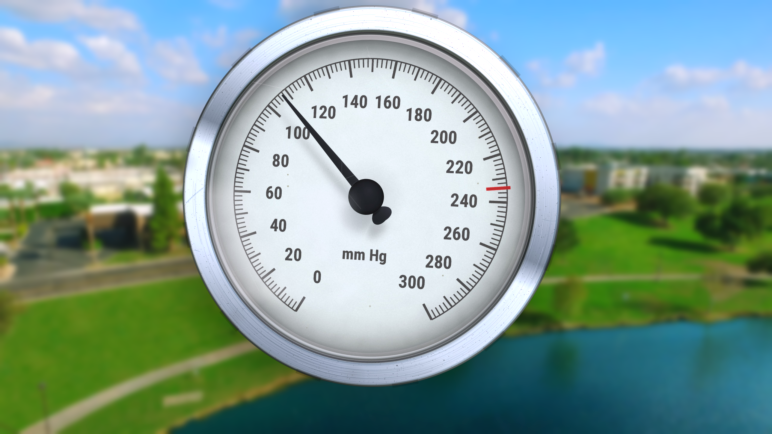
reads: **108** mmHg
